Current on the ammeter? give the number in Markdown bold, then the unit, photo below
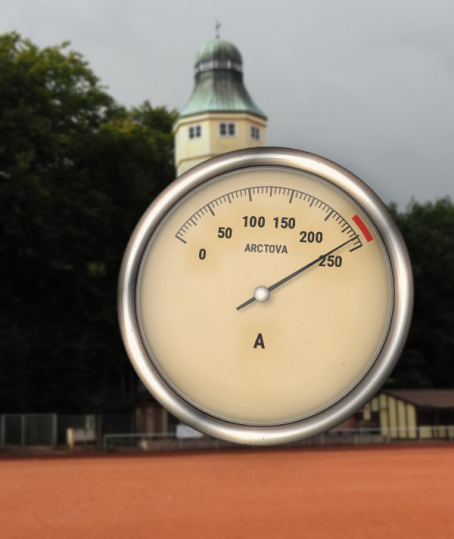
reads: **240** A
